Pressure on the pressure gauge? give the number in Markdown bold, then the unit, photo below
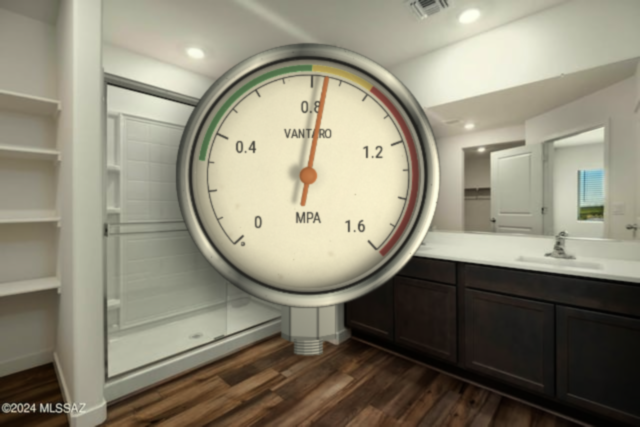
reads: **0.85** MPa
